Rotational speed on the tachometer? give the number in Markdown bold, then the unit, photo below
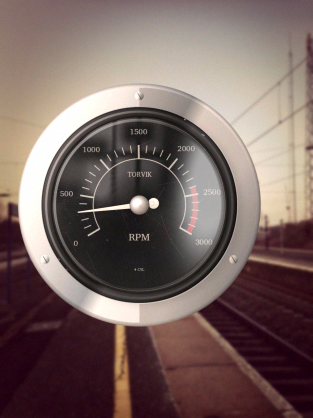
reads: **300** rpm
